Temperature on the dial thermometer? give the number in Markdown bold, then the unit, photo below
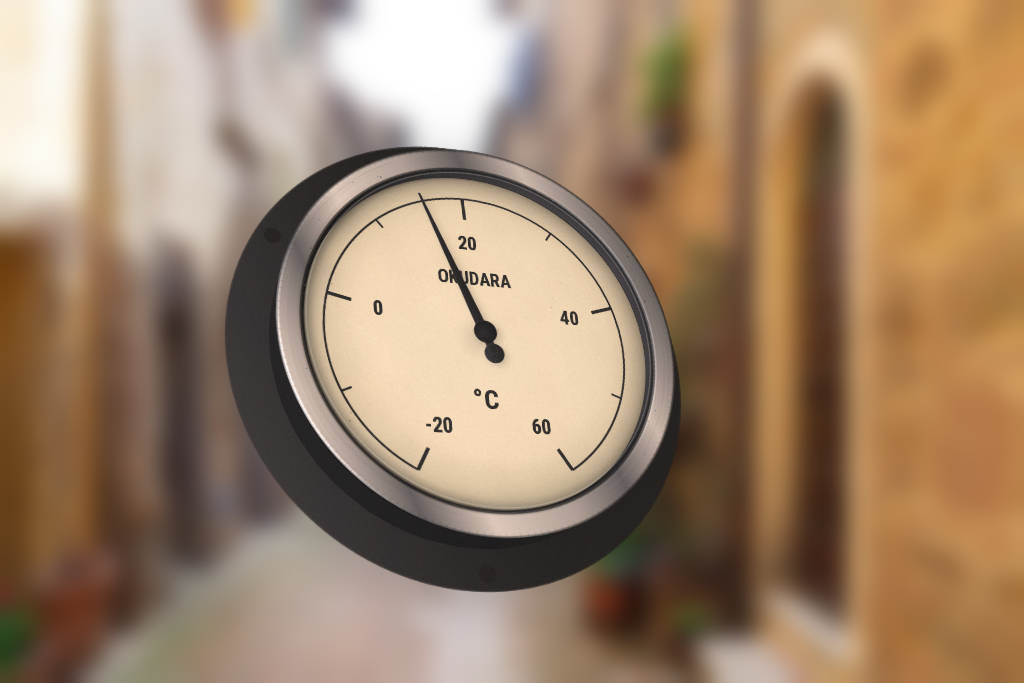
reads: **15** °C
